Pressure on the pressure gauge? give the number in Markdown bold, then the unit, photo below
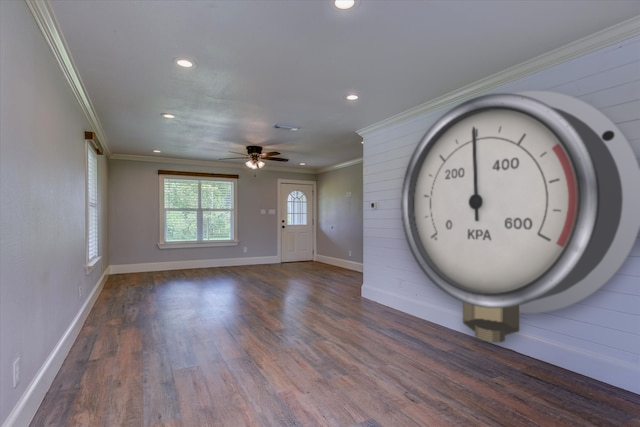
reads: **300** kPa
